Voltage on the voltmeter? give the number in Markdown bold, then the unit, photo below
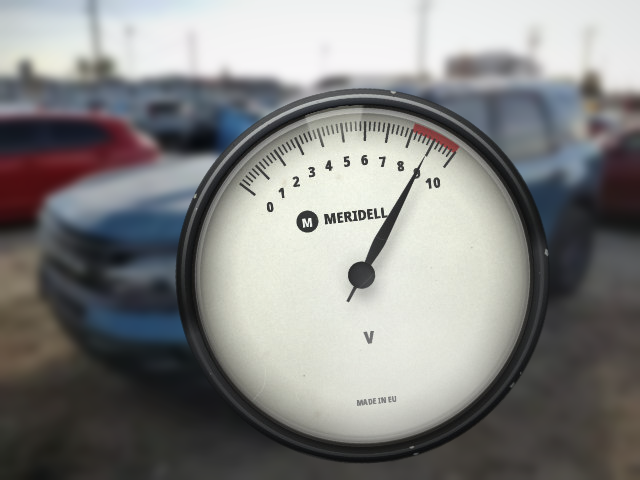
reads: **9** V
